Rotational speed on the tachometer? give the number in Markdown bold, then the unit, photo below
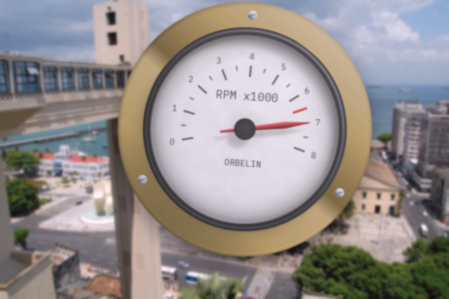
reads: **7000** rpm
